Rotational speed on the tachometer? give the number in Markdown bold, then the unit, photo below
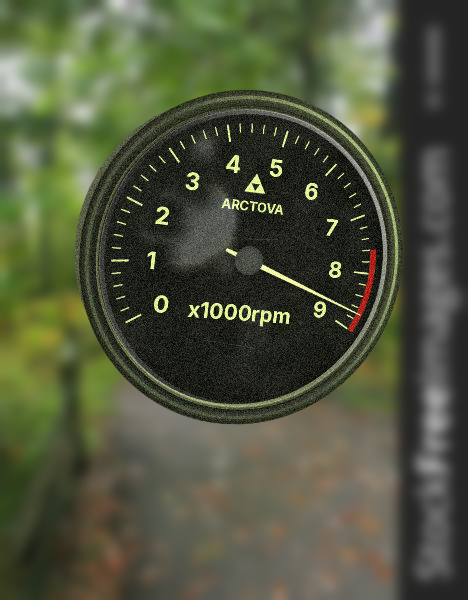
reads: **8700** rpm
